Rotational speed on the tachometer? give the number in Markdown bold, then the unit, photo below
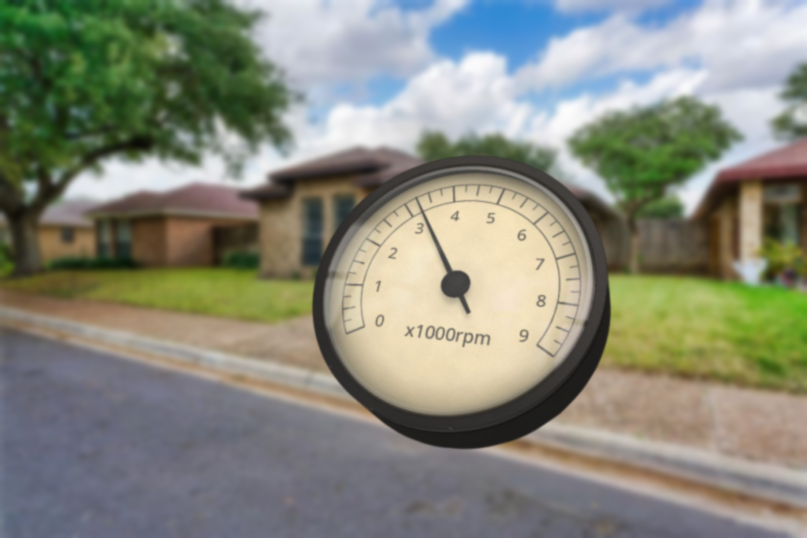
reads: **3250** rpm
